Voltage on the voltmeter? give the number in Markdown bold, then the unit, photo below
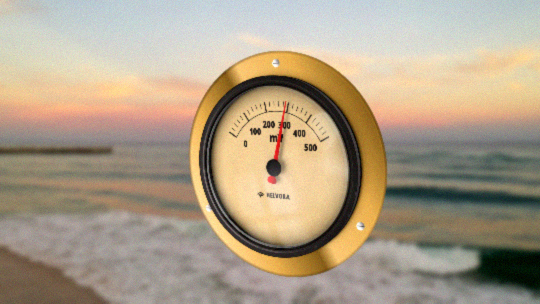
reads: **300** mV
